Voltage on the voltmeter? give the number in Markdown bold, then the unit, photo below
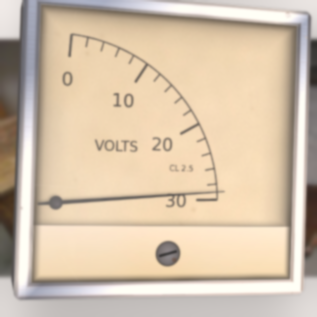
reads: **29** V
